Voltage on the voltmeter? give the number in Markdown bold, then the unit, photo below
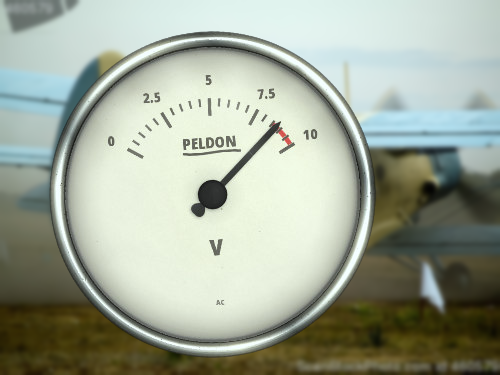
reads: **8.75** V
